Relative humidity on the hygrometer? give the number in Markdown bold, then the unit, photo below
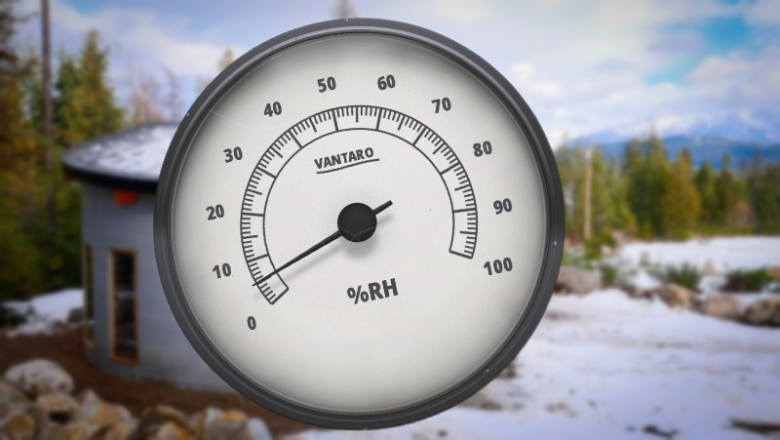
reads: **5** %
